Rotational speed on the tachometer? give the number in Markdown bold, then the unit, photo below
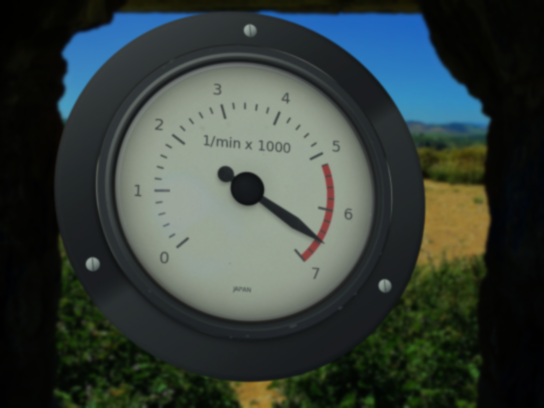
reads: **6600** rpm
